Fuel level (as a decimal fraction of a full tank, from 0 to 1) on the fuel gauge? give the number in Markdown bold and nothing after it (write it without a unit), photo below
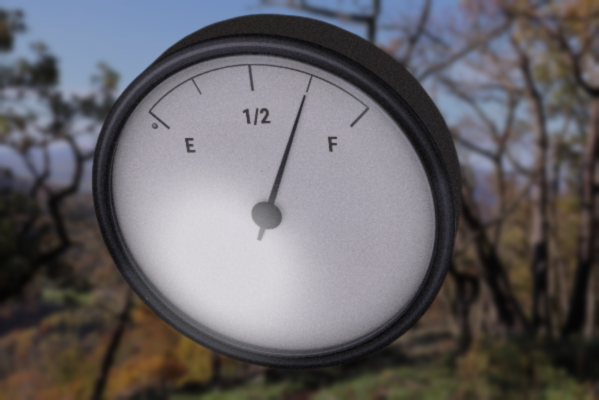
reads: **0.75**
